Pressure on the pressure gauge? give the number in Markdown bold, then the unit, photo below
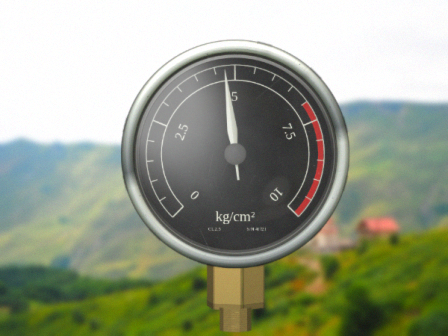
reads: **4.75** kg/cm²
